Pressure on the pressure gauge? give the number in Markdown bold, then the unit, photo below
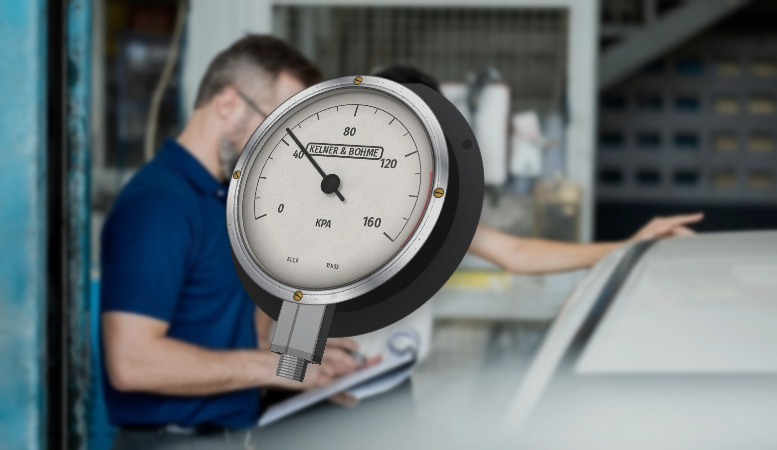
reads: **45** kPa
